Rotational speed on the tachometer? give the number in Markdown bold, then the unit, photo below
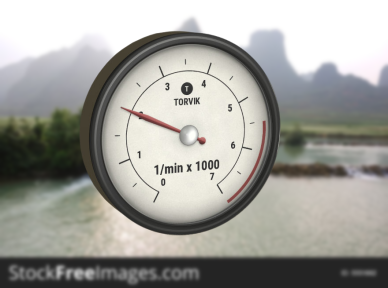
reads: **2000** rpm
